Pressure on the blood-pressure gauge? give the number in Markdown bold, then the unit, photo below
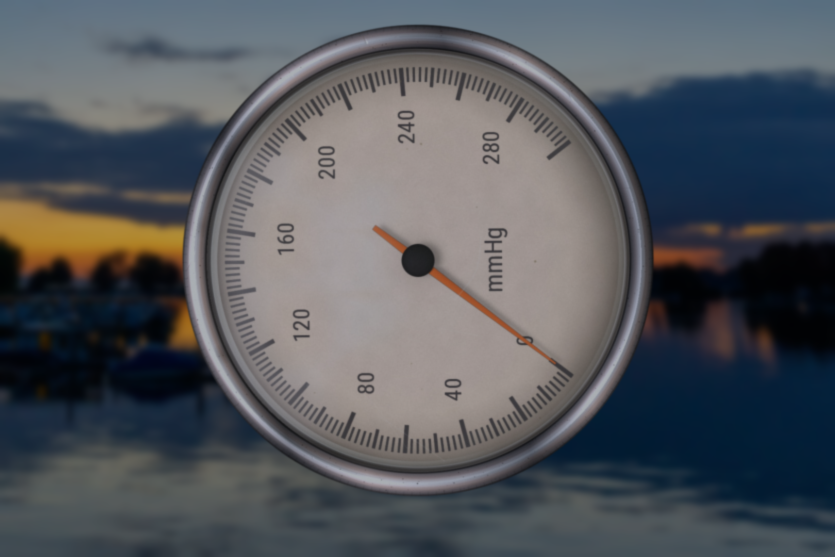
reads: **0** mmHg
